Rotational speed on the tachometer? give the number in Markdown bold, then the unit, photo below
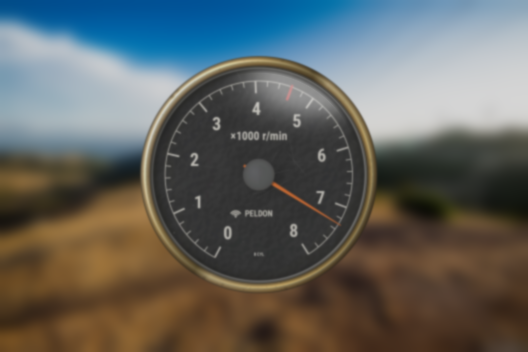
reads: **7300** rpm
